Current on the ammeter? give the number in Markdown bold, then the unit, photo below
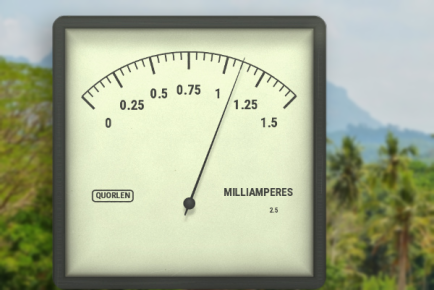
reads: **1.1** mA
